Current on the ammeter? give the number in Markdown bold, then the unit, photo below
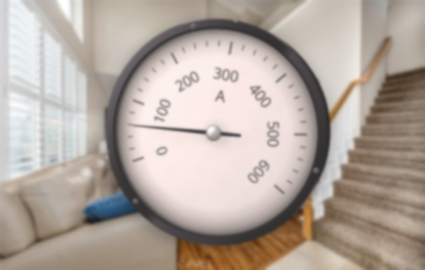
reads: **60** A
